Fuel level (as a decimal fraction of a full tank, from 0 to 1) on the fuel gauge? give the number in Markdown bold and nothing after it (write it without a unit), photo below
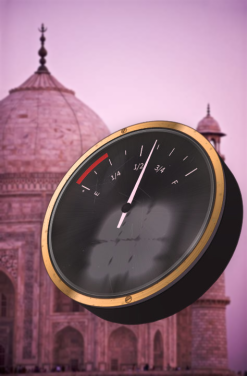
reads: **0.625**
